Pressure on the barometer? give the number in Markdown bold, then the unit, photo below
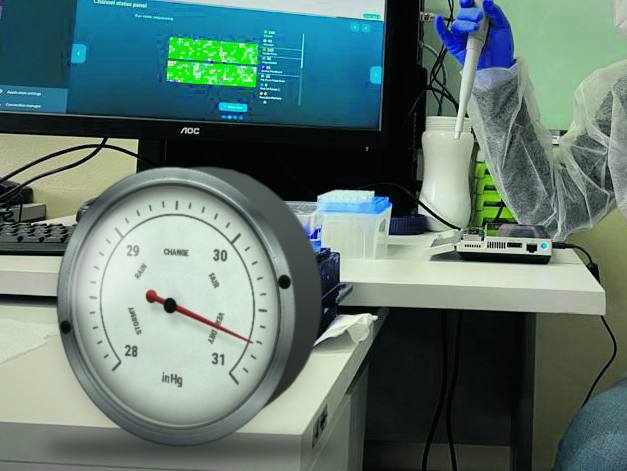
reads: **30.7** inHg
